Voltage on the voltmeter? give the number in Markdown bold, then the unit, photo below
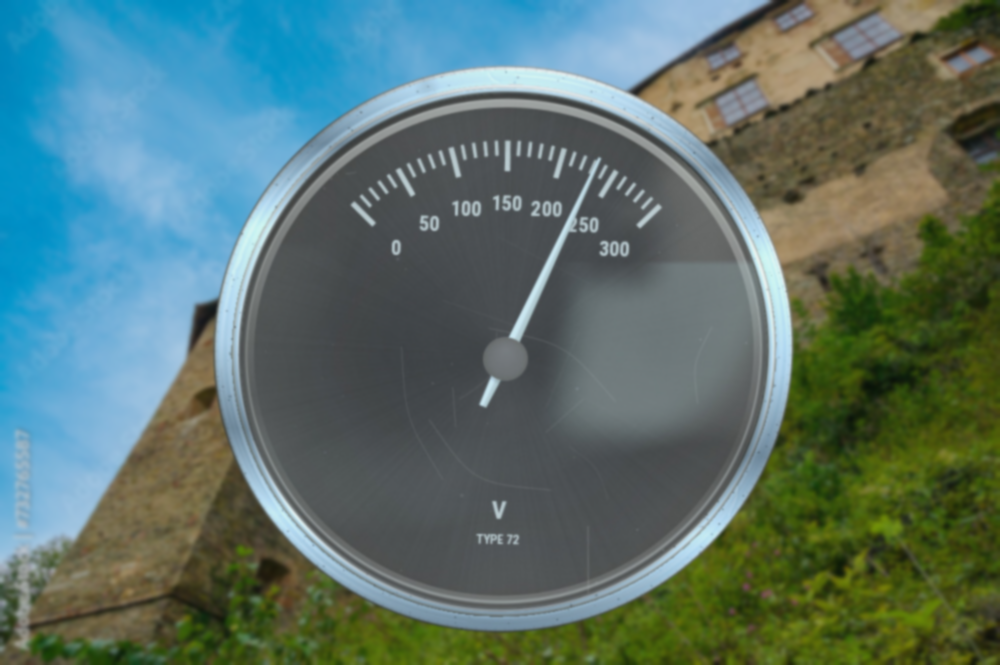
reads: **230** V
